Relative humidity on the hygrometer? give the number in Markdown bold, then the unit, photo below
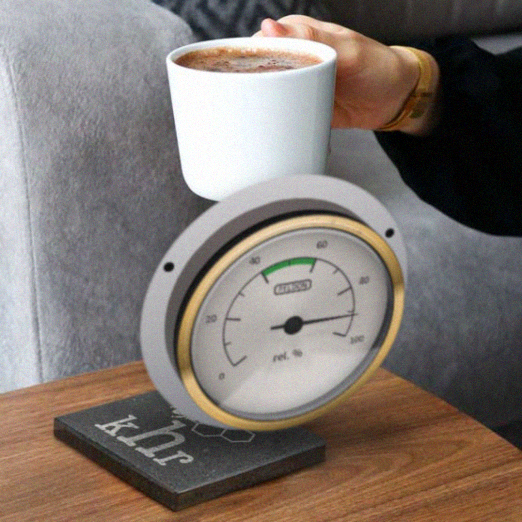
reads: **90** %
